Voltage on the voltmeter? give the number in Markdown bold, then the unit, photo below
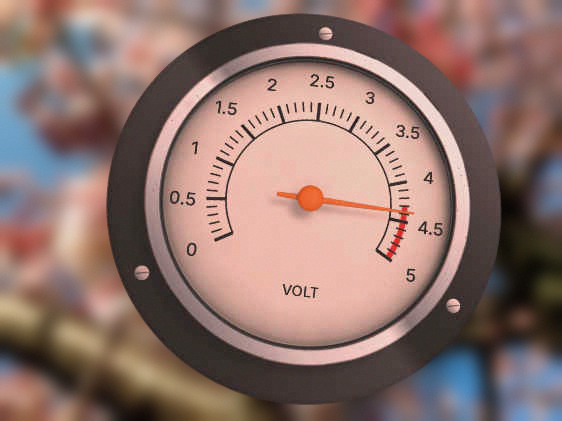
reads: **4.4** V
